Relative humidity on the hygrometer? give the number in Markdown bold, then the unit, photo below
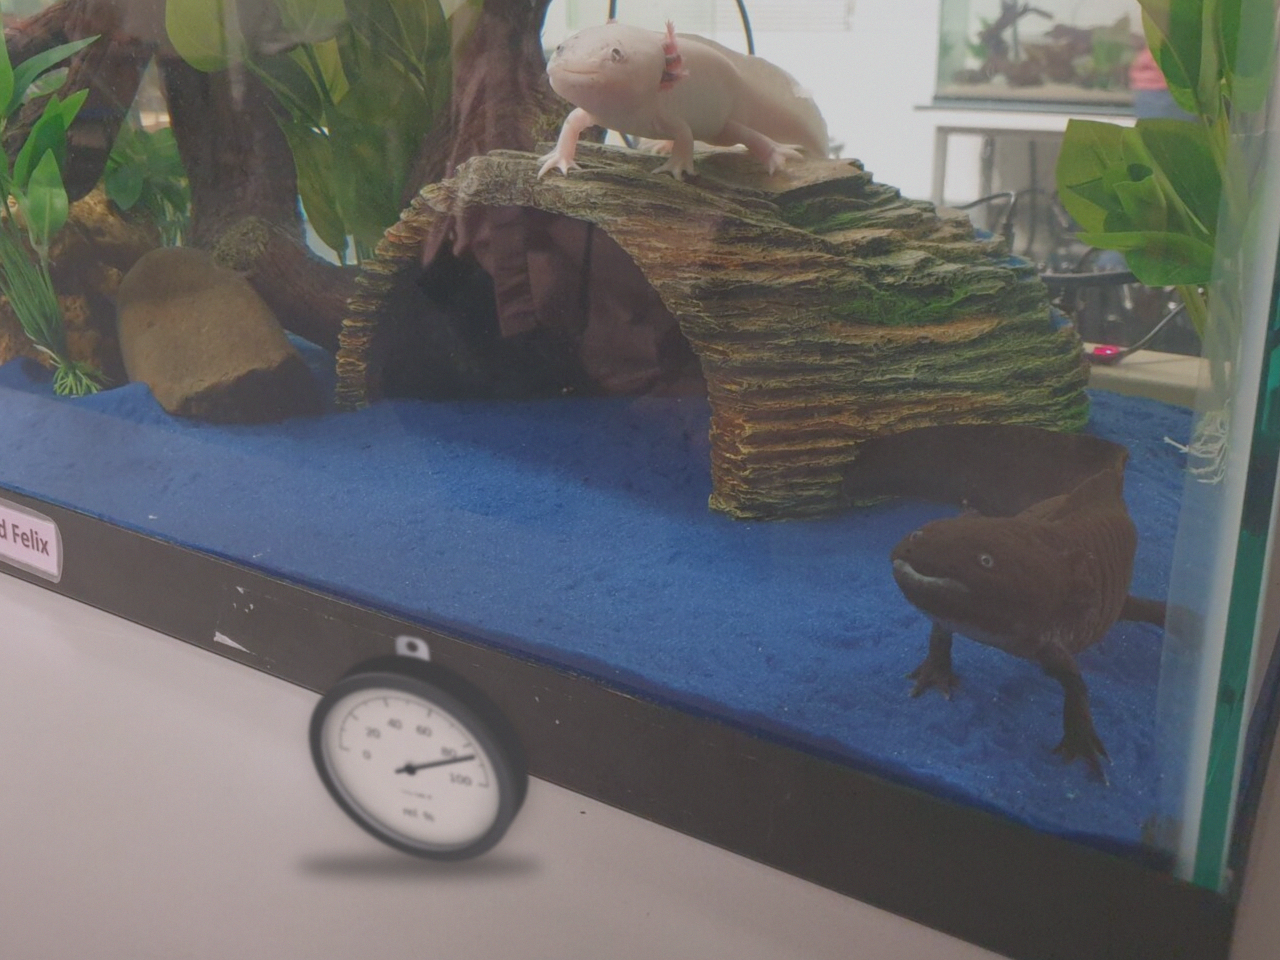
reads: **85** %
